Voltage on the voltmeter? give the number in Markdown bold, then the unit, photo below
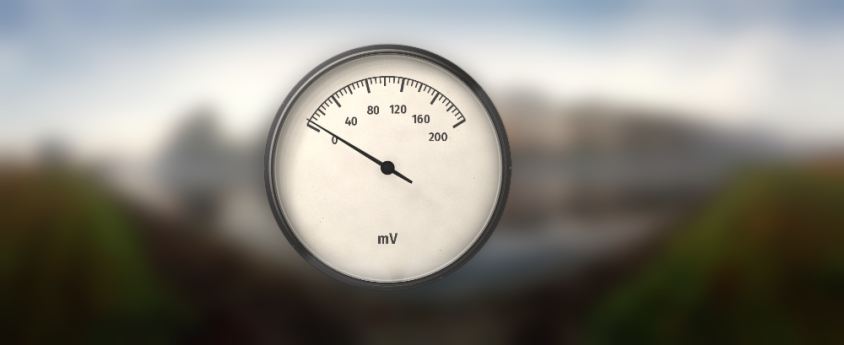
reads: **5** mV
